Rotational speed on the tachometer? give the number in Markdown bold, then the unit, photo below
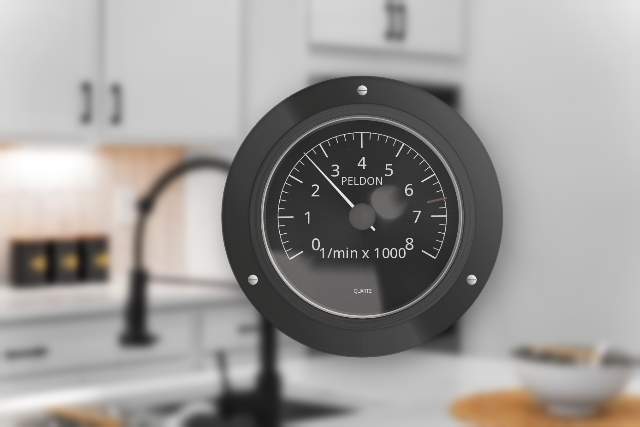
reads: **2600** rpm
